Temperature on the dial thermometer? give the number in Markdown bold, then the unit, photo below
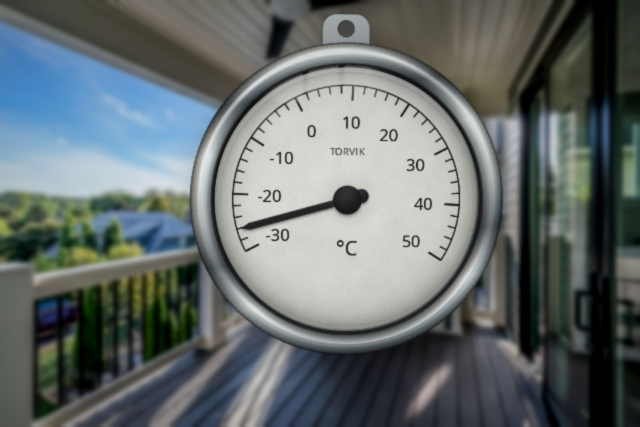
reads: **-26** °C
